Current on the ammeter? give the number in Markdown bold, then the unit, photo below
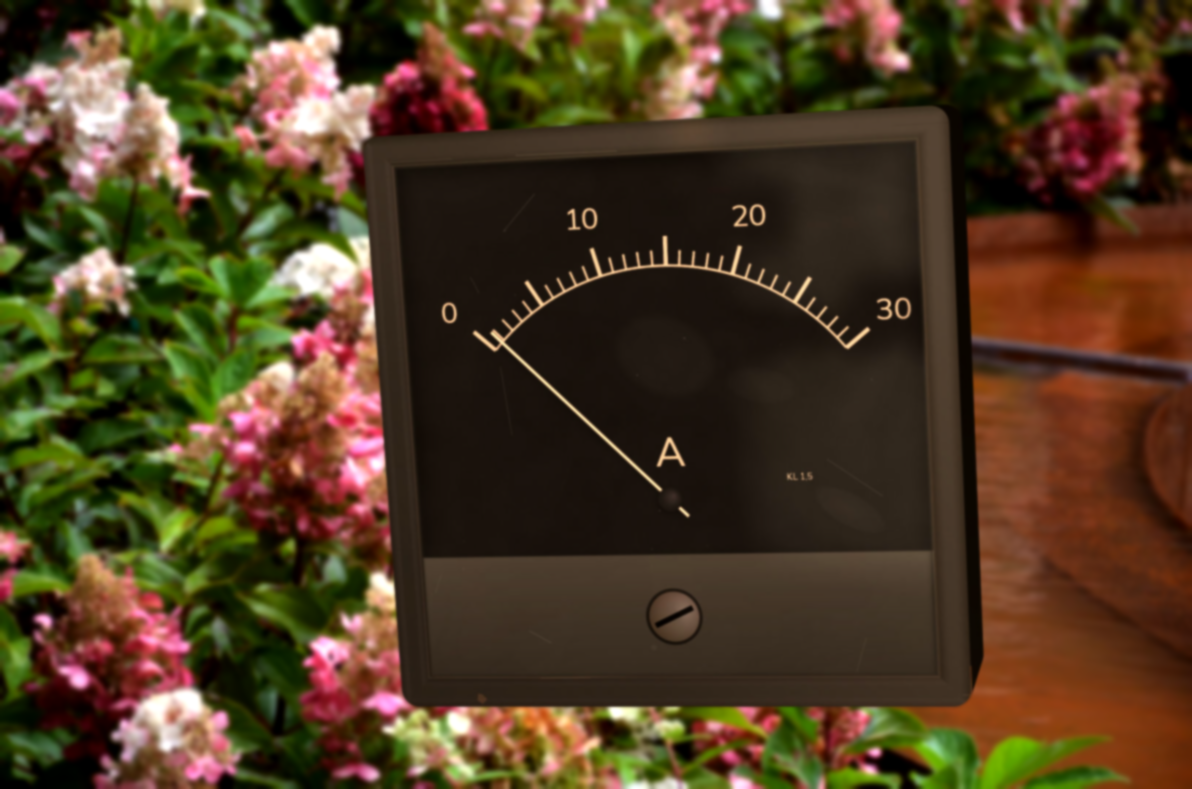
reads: **1** A
